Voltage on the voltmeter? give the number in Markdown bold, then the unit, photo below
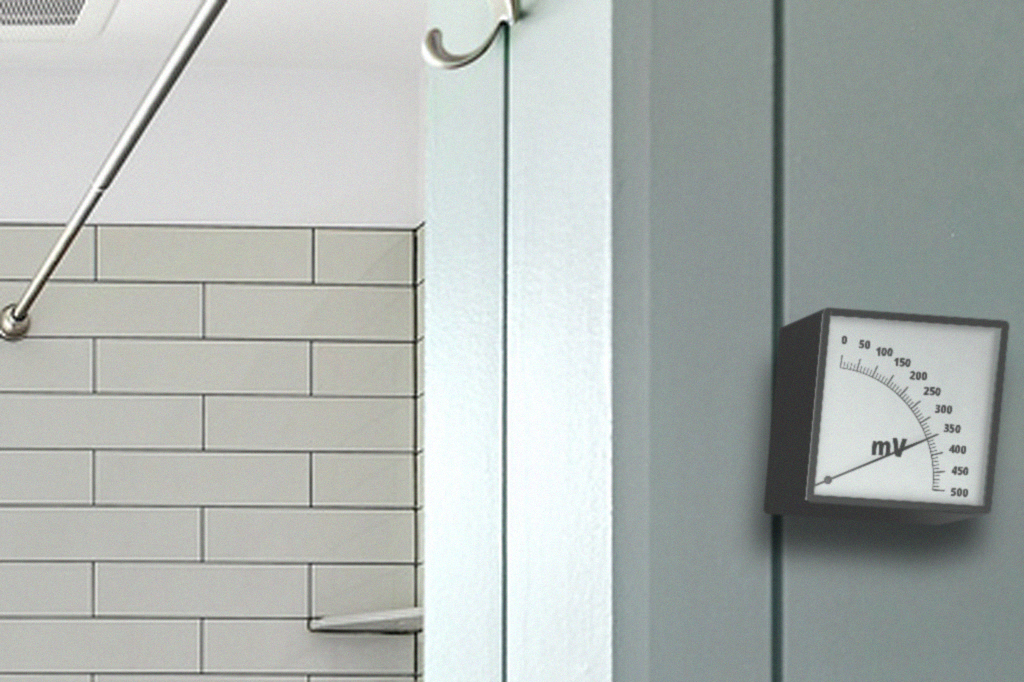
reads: **350** mV
